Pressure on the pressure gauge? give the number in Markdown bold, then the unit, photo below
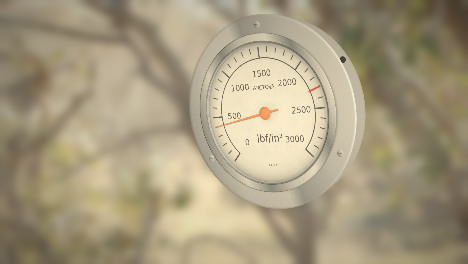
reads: **400** psi
